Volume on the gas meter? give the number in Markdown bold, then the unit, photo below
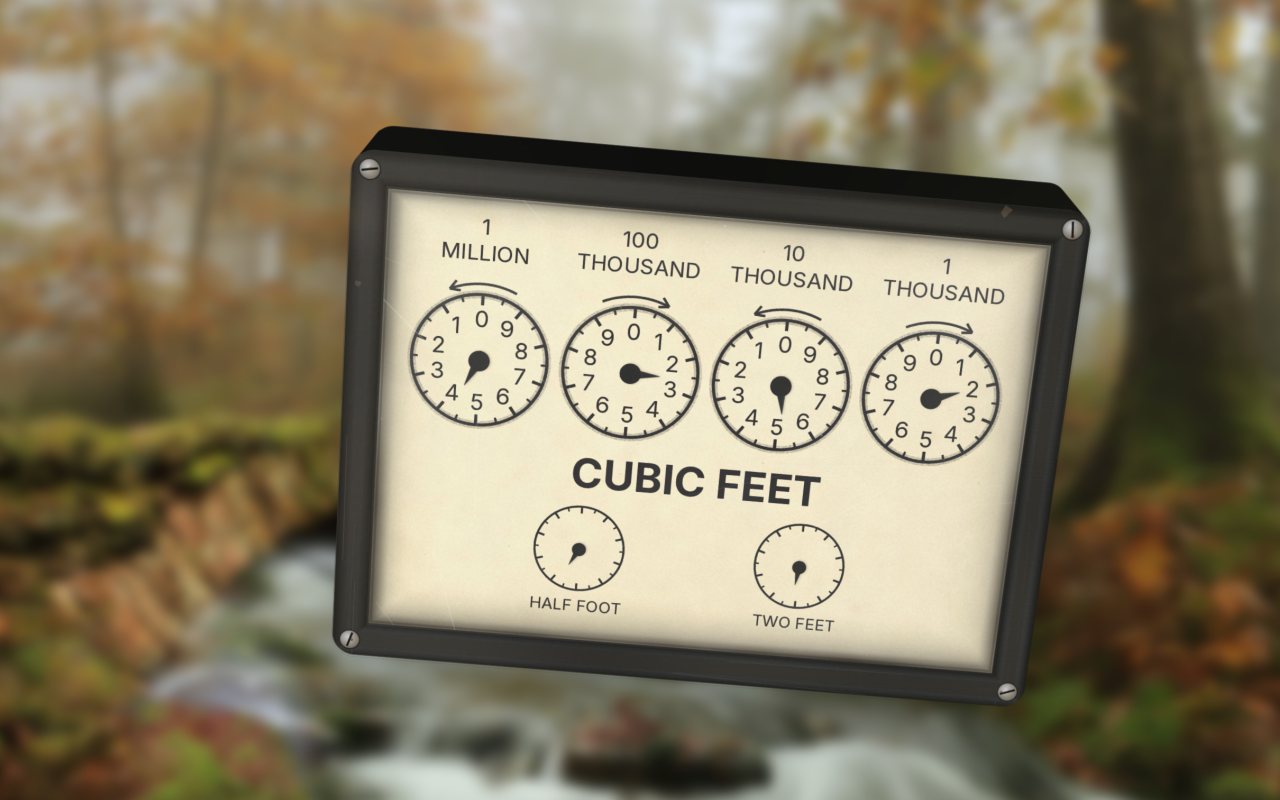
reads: **425200** ft³
